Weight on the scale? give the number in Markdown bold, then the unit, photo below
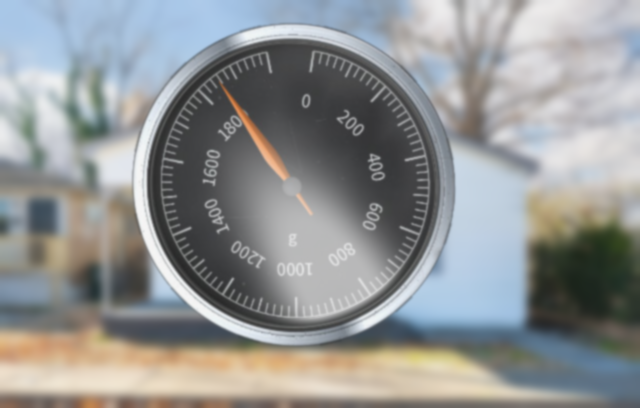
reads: **1860** g
